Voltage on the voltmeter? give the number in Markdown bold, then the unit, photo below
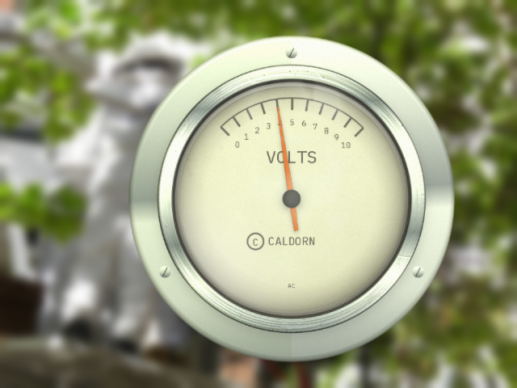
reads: **4** V
